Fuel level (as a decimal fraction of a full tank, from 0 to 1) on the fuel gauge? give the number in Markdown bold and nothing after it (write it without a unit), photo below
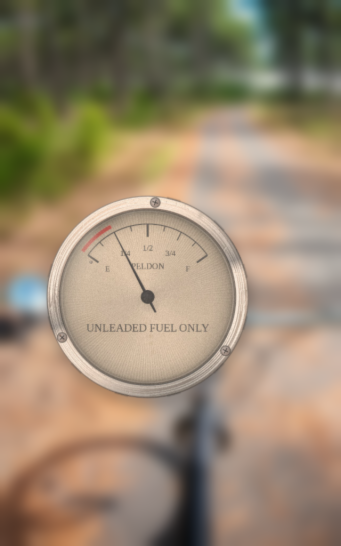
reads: **0.25**
